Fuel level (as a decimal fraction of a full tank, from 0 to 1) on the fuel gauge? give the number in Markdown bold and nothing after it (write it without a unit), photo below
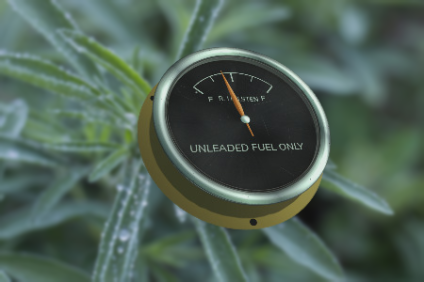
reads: **0.375**
